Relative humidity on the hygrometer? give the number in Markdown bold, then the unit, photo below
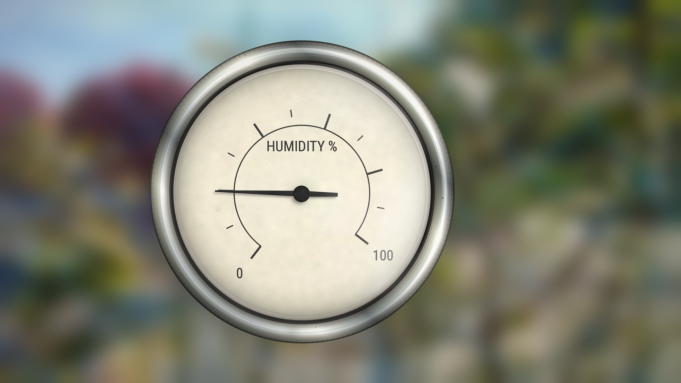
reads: **20** %
